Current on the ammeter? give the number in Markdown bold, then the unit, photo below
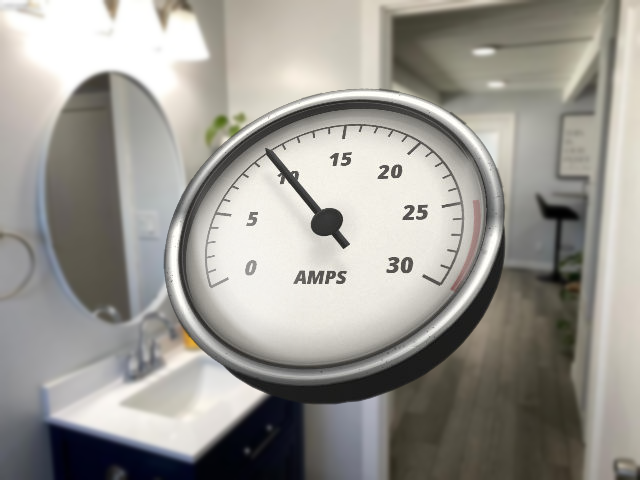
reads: **10** A
